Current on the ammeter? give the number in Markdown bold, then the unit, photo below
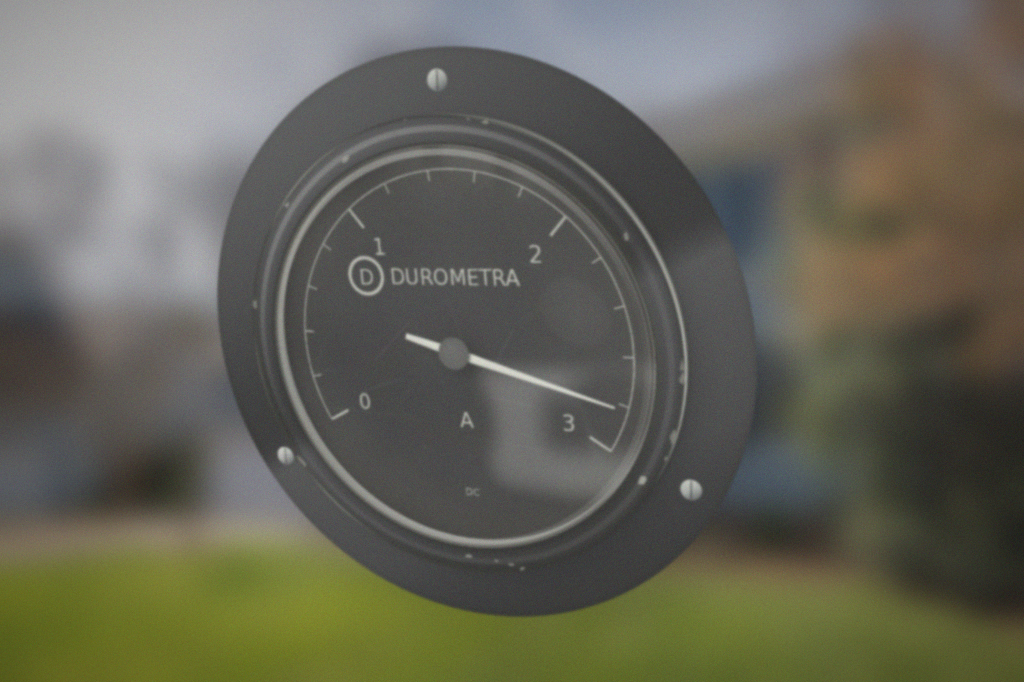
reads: **2.8** A
